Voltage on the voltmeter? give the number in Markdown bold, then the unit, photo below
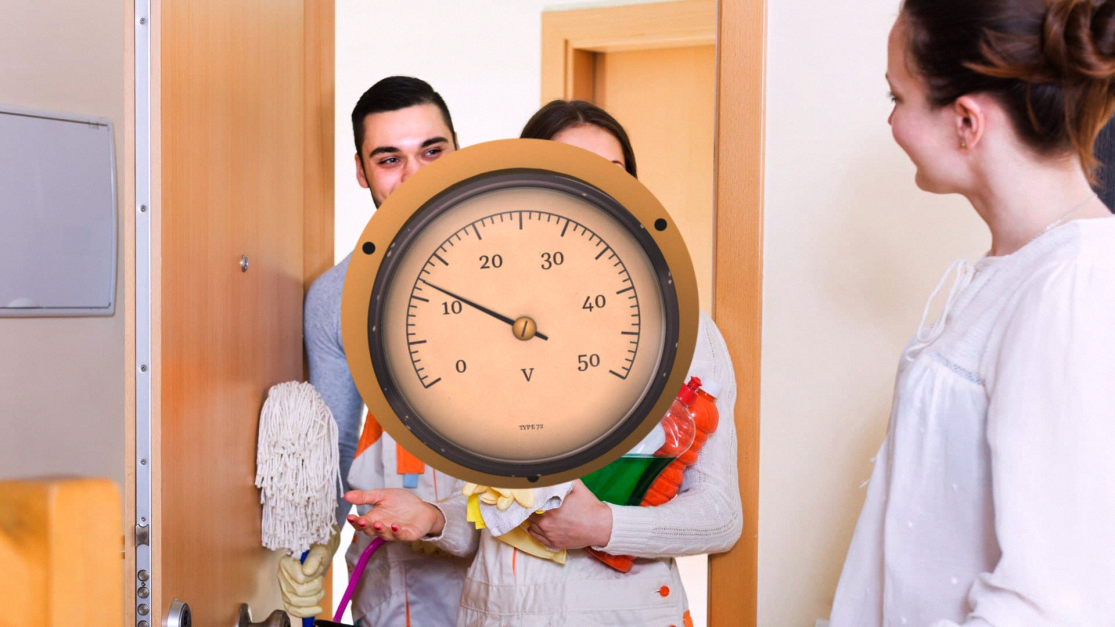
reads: **12** V
